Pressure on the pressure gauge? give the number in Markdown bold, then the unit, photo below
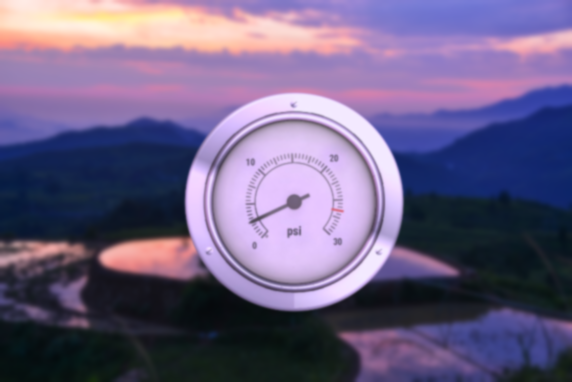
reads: **2.5** psi
